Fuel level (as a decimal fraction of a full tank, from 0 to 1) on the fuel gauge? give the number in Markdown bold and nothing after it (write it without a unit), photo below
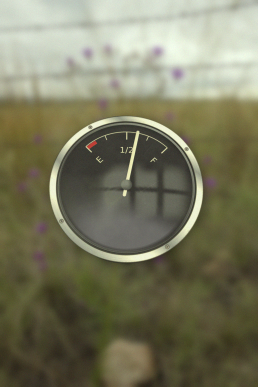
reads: **0.625**
